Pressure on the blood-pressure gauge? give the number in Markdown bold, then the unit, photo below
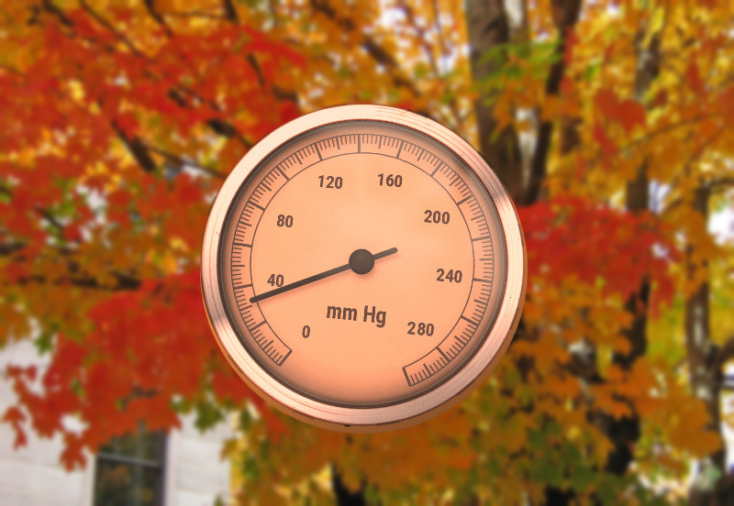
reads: **32** mmHg
